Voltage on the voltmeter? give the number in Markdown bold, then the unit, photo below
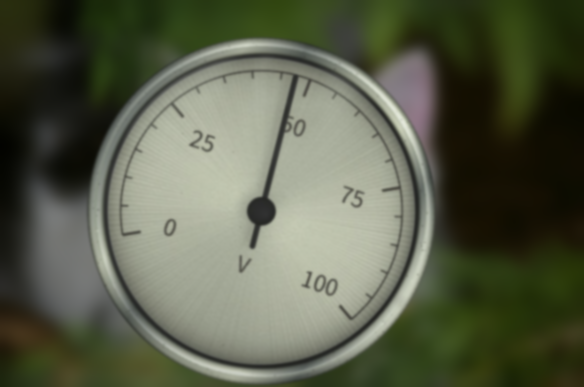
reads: **47.5** V
